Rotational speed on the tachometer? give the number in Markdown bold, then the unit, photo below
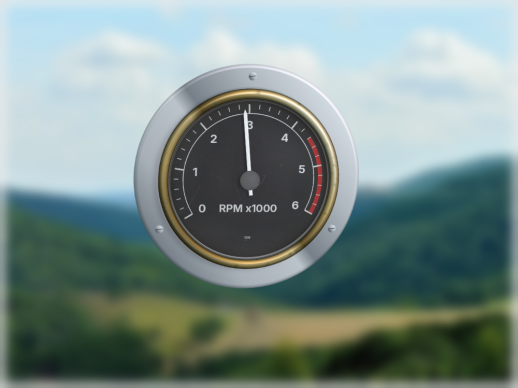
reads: **2900** rpm
